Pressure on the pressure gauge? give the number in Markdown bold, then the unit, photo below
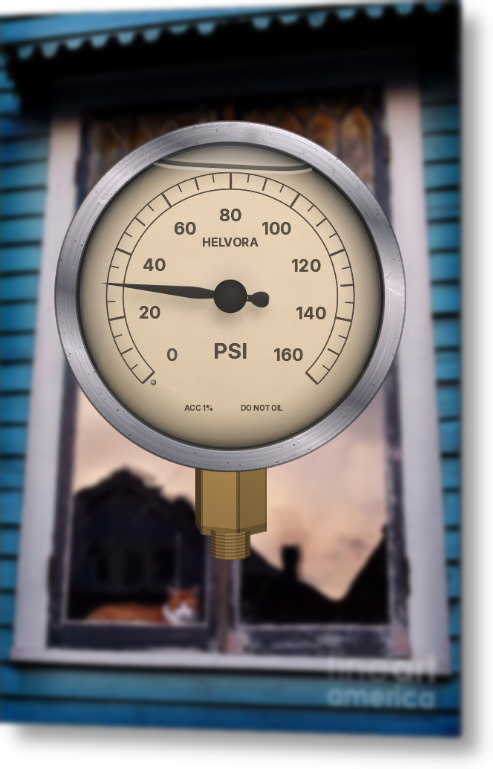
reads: **30** psi
